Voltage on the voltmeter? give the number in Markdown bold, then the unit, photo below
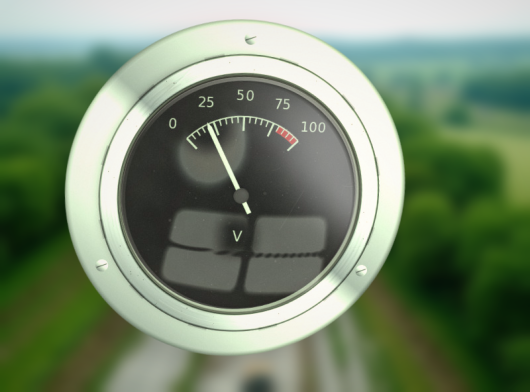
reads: **20** V
